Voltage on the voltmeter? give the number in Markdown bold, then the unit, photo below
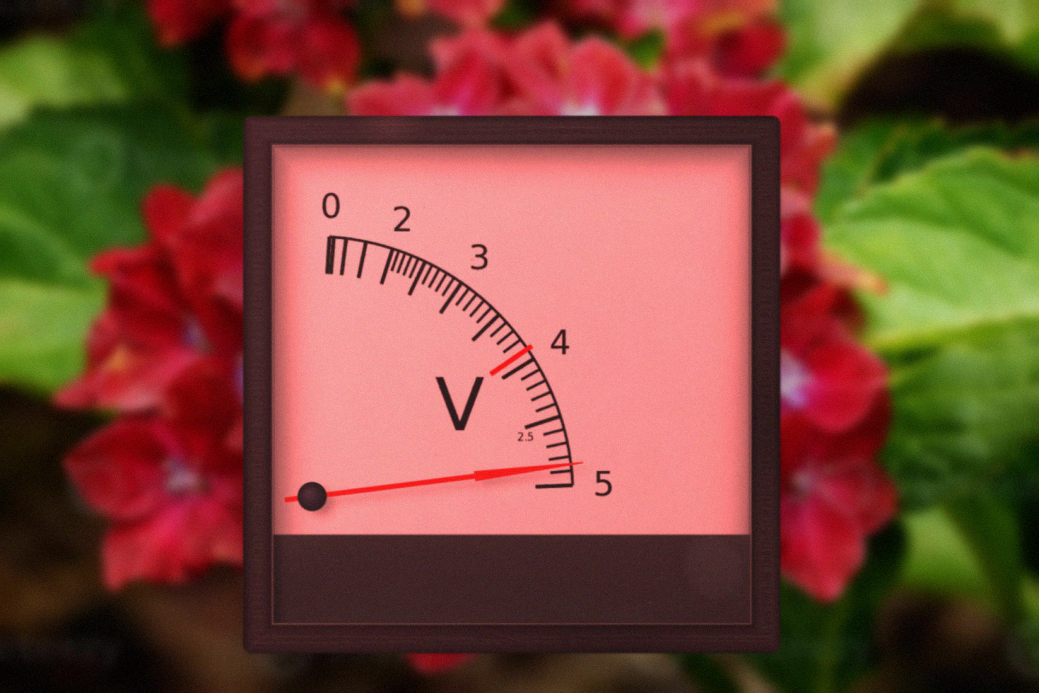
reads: **4.85** V
